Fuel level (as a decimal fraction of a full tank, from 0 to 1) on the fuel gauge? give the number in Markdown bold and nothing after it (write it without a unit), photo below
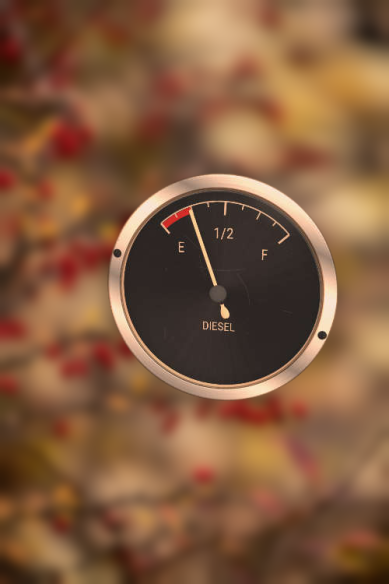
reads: **0.25**
